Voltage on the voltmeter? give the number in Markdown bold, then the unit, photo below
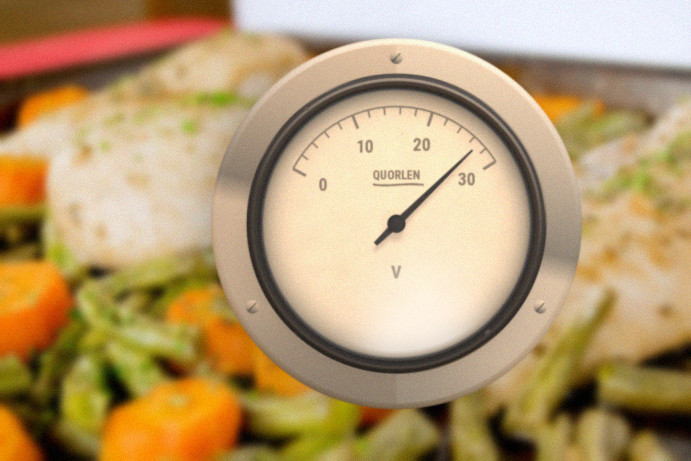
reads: **27** V
